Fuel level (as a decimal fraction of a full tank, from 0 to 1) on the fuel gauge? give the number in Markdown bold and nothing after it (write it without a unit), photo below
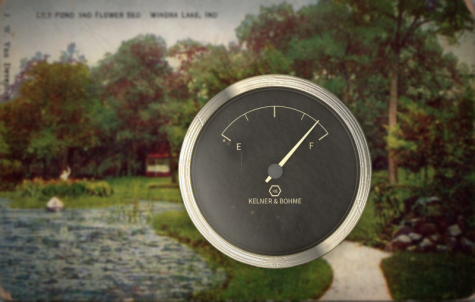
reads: **0.875**
